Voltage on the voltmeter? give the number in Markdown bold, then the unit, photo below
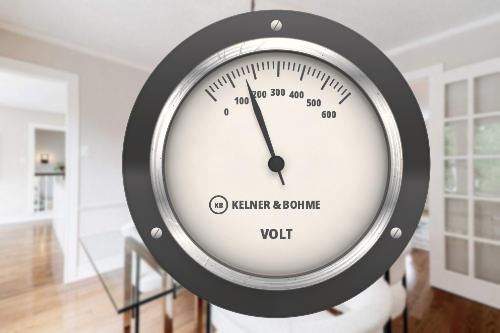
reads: **160** V
